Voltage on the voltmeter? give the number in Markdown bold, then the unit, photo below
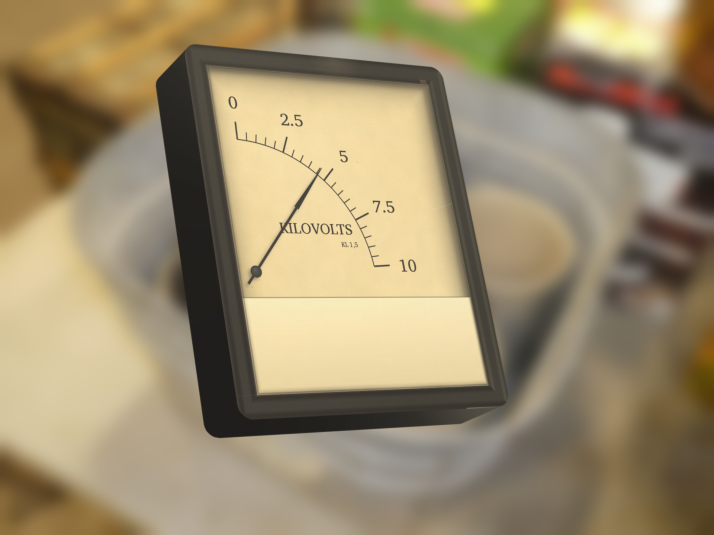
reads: **4.5** kV
